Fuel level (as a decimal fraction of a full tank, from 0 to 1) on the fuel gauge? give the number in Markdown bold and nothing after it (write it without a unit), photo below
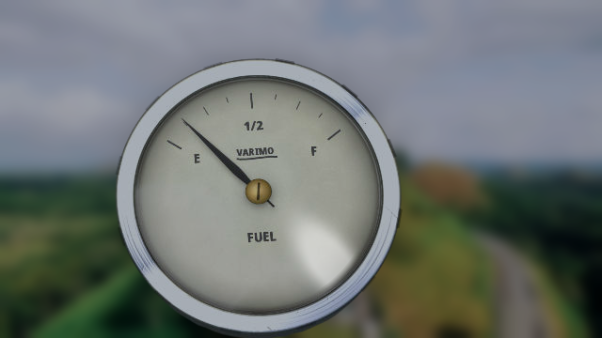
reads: **0.125**
